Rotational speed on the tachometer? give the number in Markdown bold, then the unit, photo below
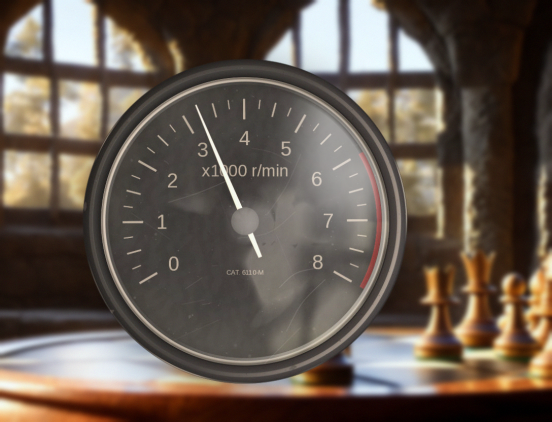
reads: **3250** rpm
